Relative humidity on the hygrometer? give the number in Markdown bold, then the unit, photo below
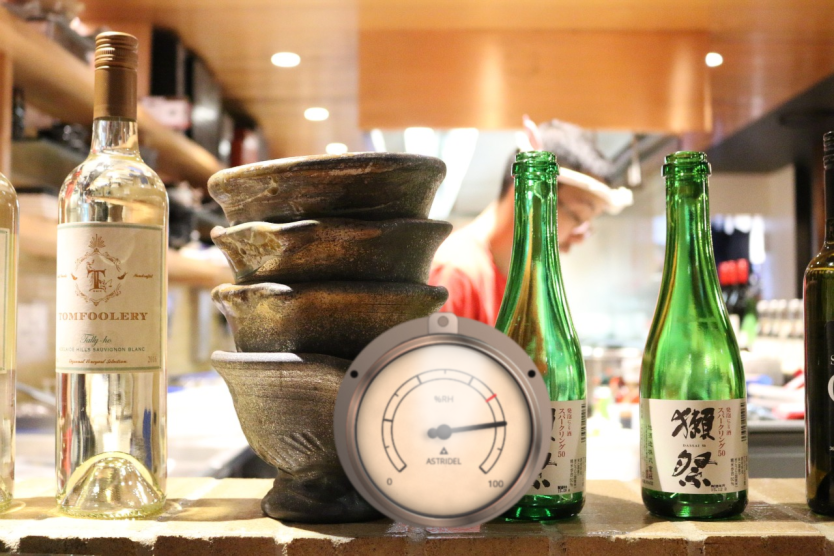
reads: **80** %
